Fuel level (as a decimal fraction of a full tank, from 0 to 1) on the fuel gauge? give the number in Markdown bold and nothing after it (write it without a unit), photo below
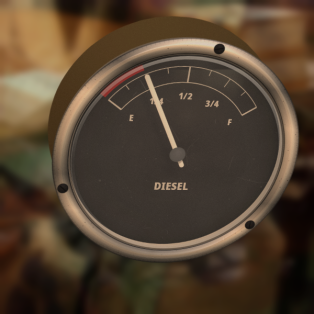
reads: **0.25**
